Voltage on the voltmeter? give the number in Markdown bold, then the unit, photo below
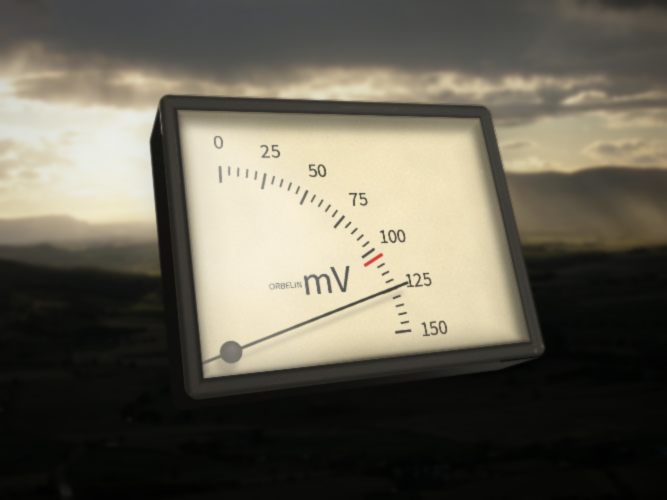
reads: **125** mV
